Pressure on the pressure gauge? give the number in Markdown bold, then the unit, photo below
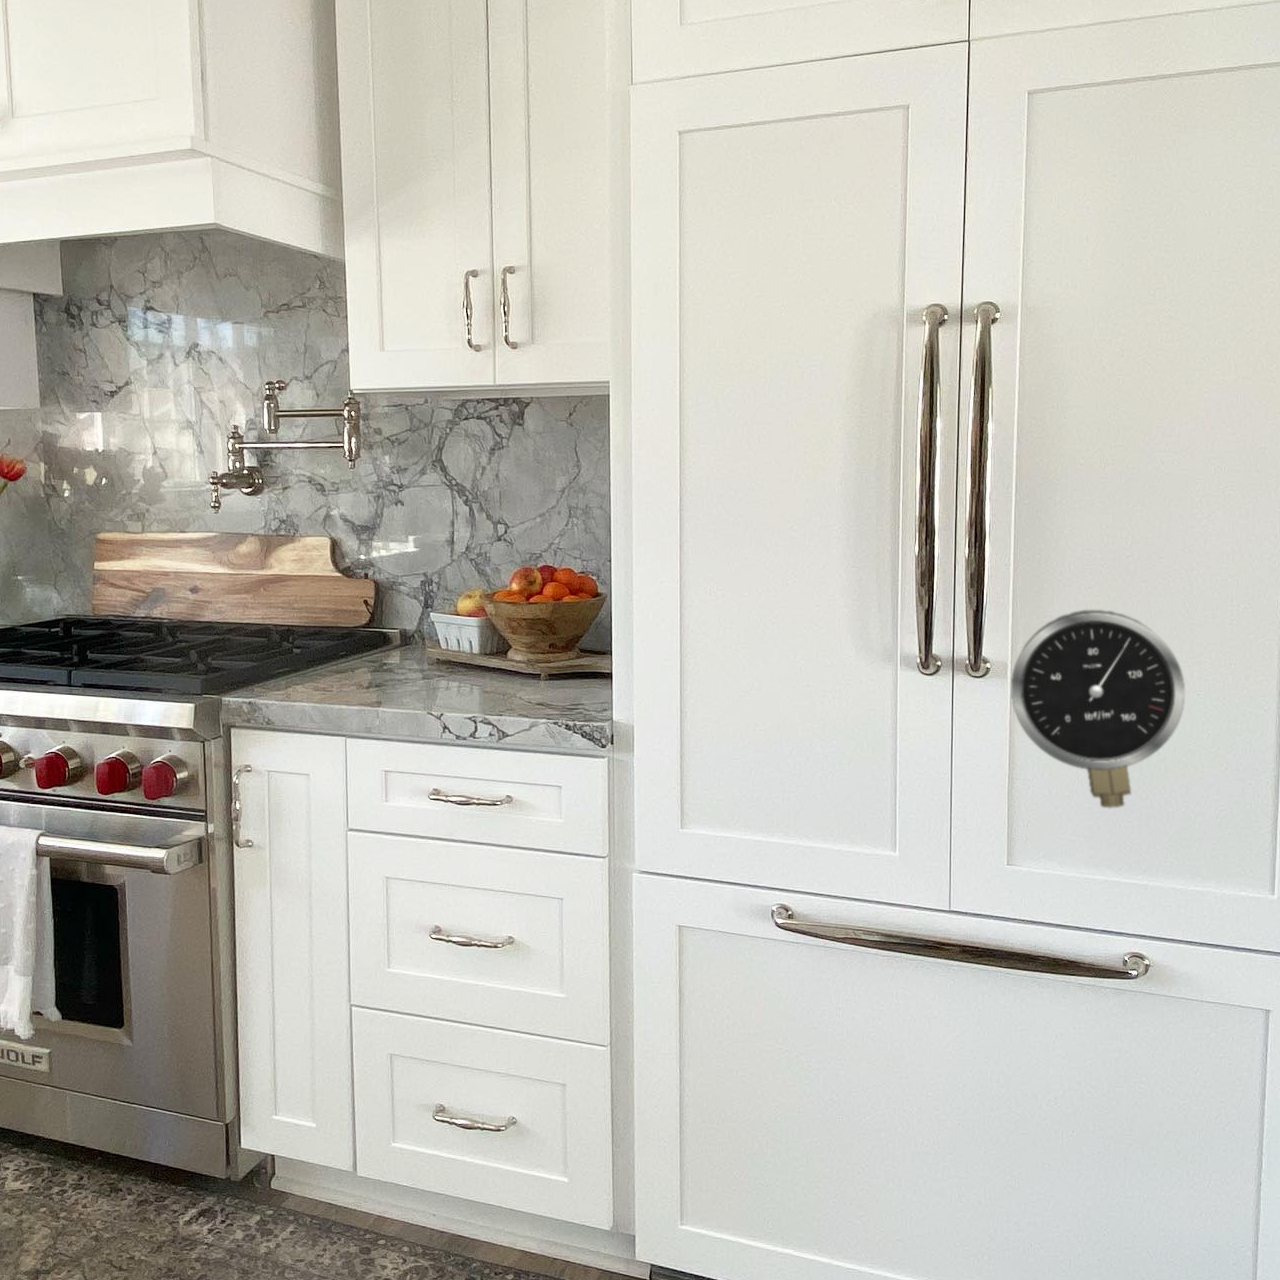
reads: **100** psi
